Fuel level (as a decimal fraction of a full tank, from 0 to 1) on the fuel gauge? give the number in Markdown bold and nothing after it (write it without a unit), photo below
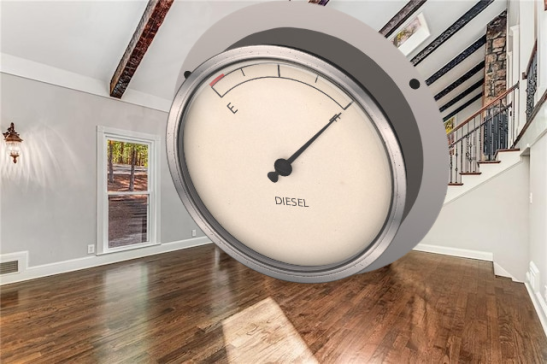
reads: **1**
